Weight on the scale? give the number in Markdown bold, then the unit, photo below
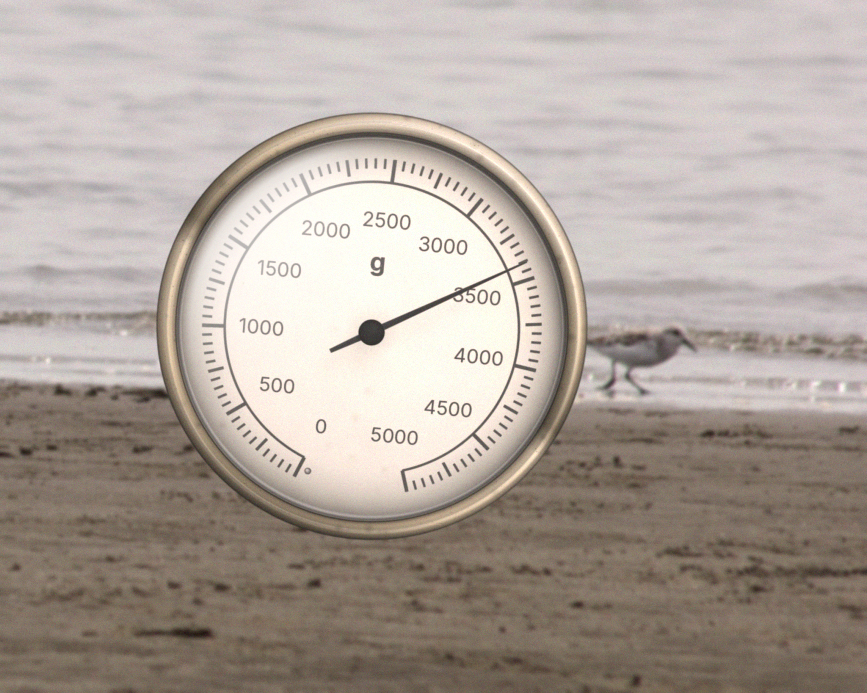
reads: **3400** g
